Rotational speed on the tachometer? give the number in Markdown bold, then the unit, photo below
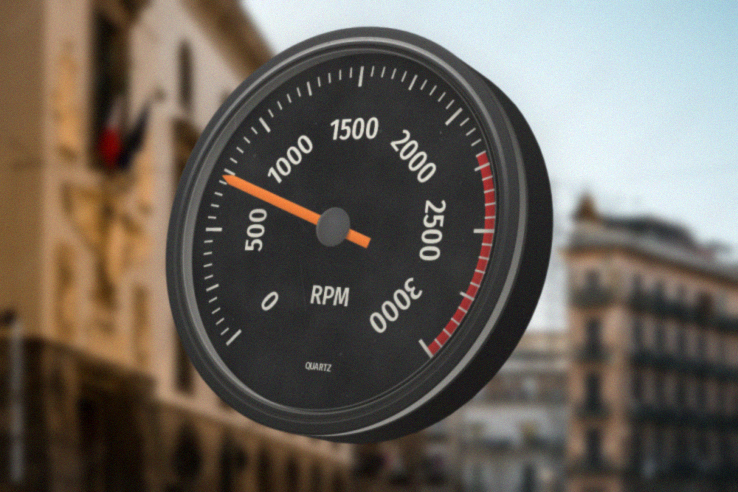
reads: **725** rpm
